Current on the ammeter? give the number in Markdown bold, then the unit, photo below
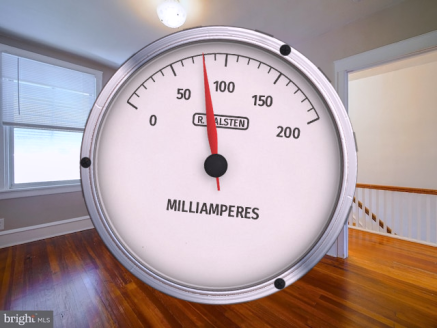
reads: **80** mA
